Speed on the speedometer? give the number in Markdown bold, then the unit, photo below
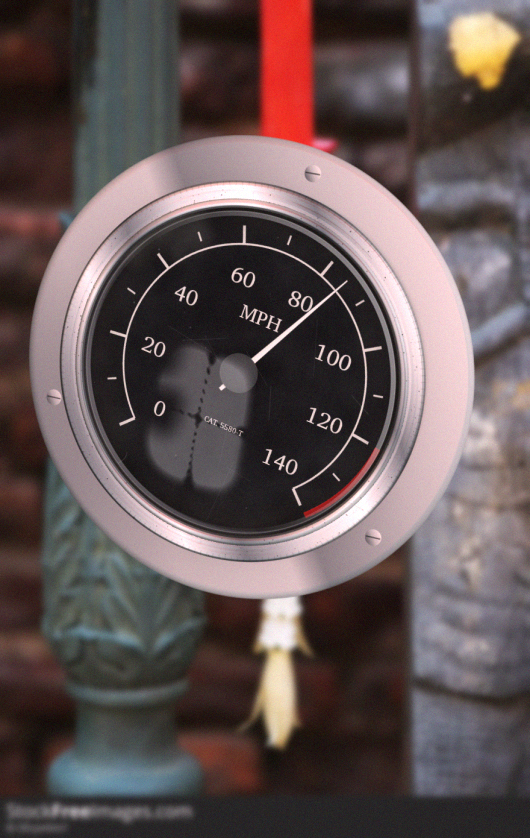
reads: **85** mph
